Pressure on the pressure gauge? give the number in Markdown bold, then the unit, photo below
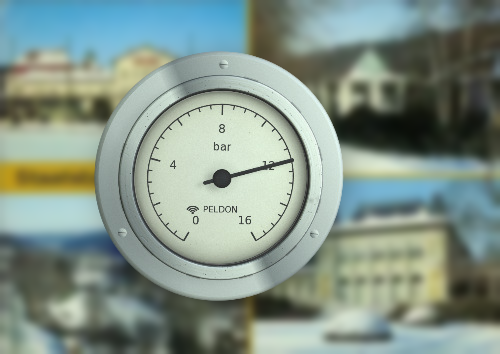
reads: **12** bar
